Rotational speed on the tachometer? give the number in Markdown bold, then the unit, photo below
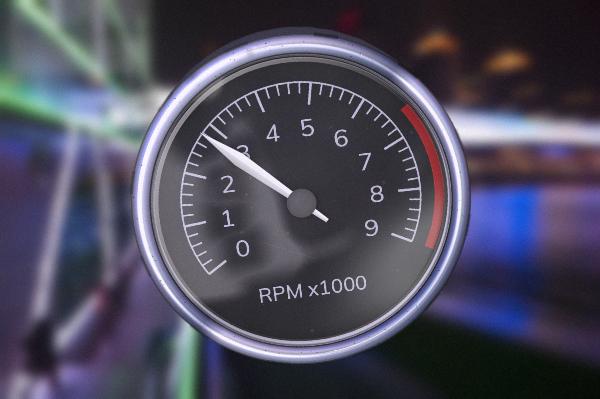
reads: **2800** rpm
